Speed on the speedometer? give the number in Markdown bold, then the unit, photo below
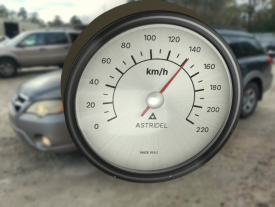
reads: **140** km/h
